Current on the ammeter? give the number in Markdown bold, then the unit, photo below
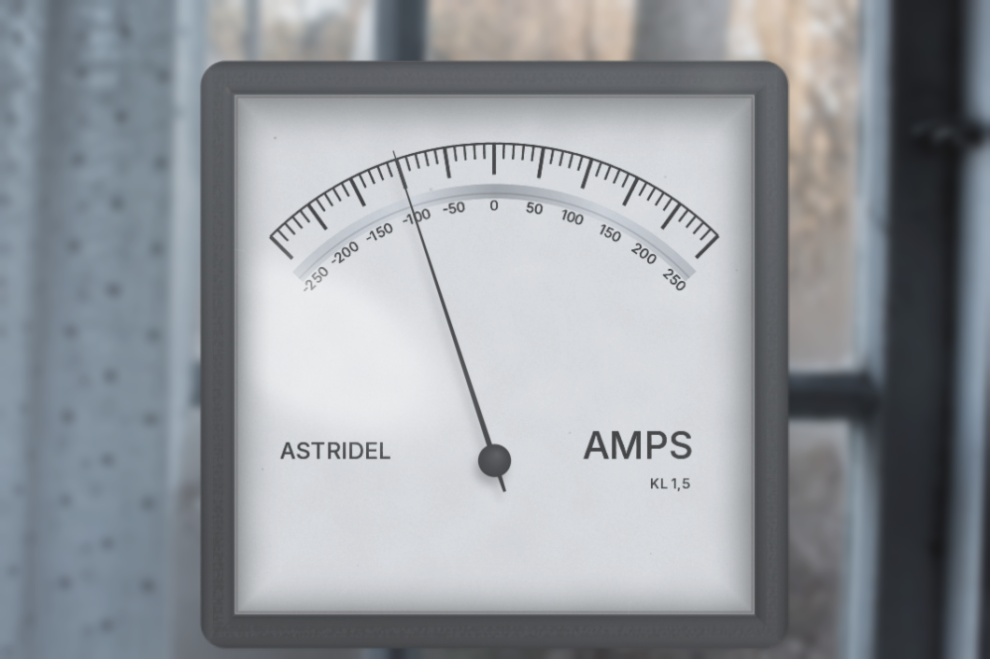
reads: **-100** A
